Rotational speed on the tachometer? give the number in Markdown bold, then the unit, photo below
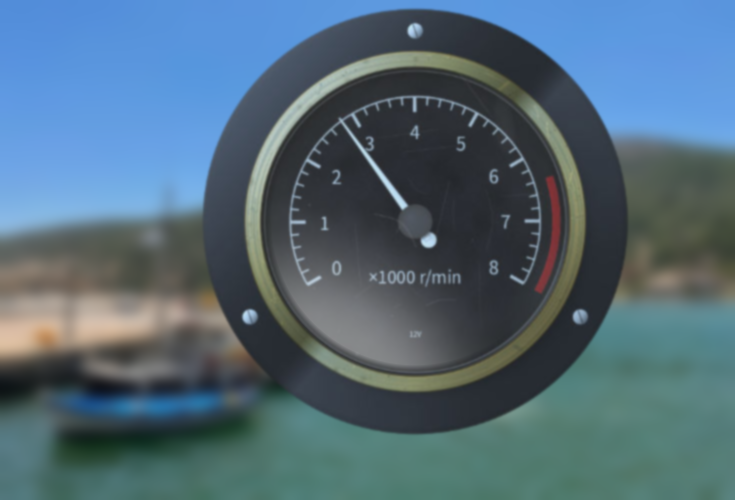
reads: **2800** rpm
